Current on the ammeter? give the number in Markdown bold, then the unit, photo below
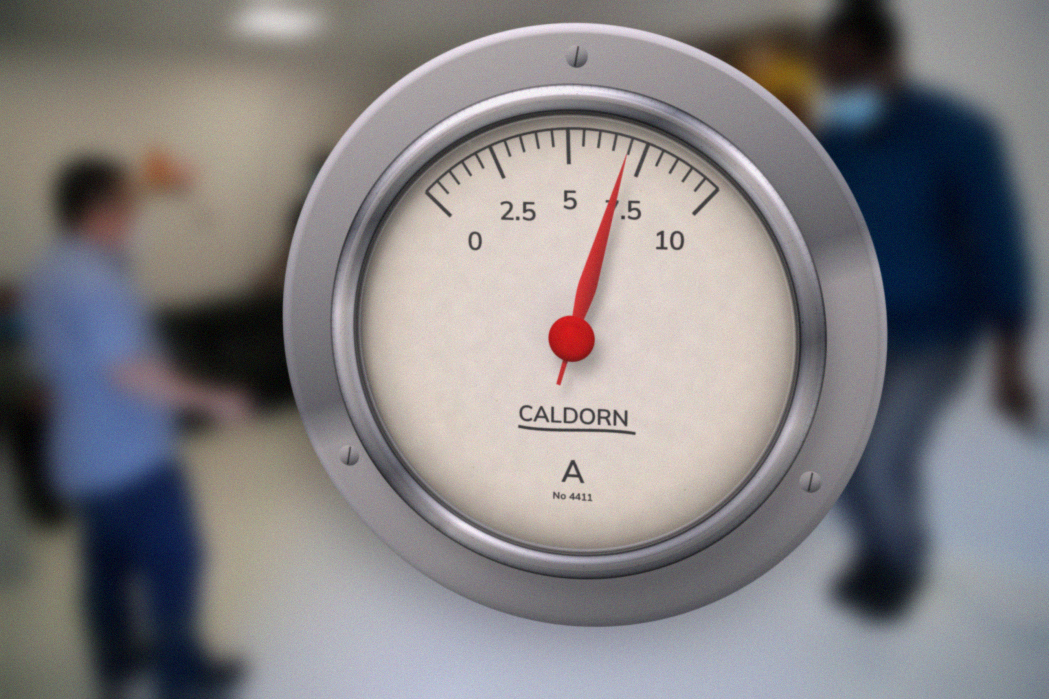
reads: **7** A
